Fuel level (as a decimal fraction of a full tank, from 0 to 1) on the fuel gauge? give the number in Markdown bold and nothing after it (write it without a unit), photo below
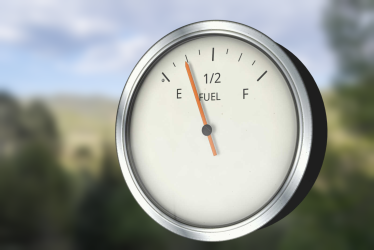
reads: **0.25**
